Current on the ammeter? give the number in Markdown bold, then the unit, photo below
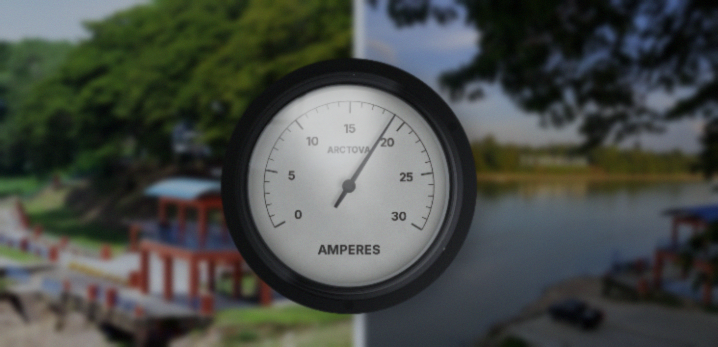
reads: **19** A
